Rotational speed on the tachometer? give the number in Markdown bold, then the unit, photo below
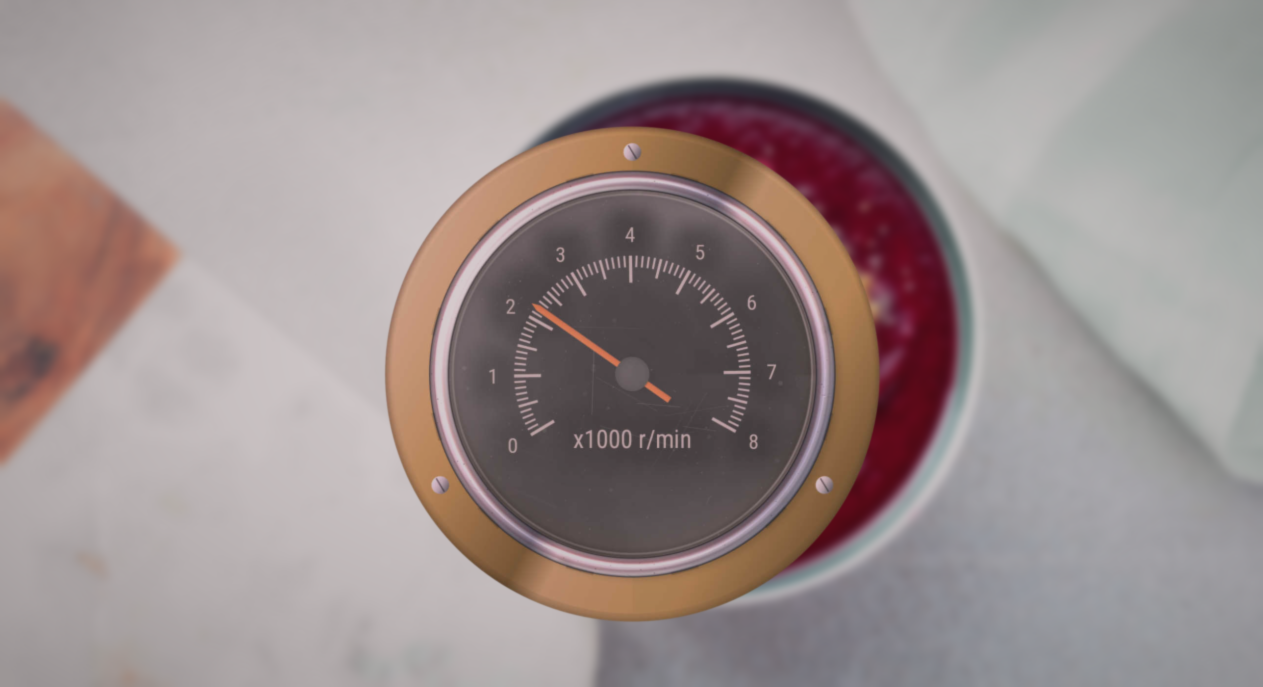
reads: **2200** rpm
